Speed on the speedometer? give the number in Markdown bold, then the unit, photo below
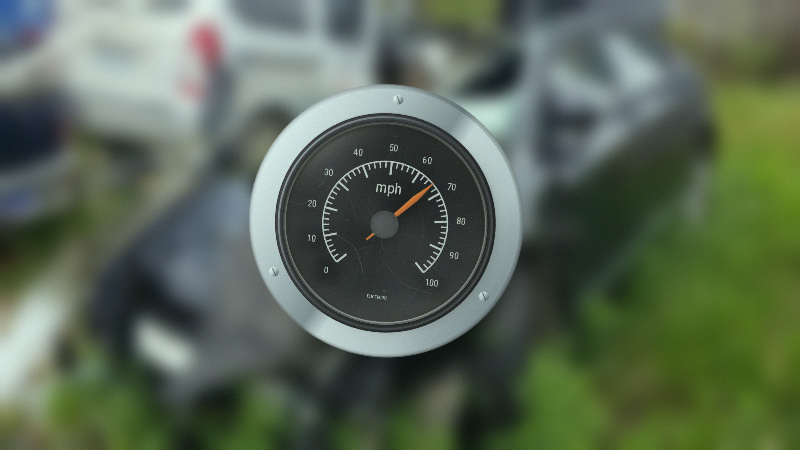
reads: **66** mph
